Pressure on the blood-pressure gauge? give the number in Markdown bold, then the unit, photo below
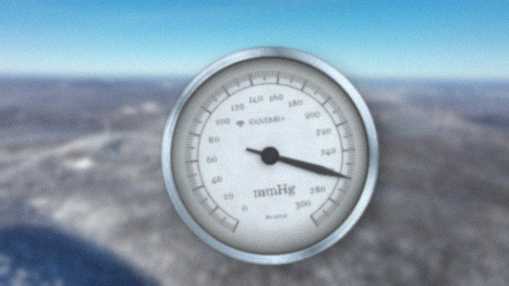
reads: **260** mmHg
